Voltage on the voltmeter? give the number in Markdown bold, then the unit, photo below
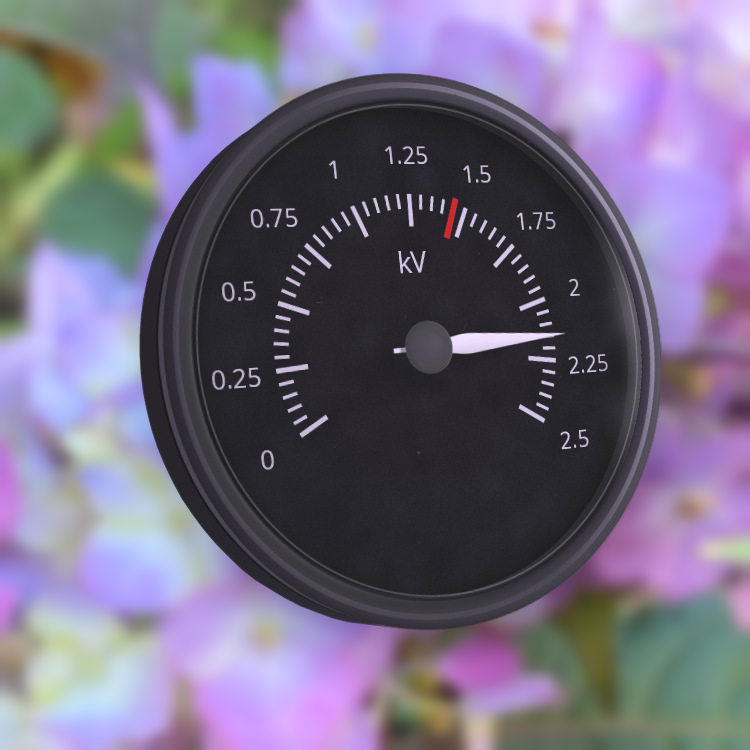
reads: **2.15** kV
